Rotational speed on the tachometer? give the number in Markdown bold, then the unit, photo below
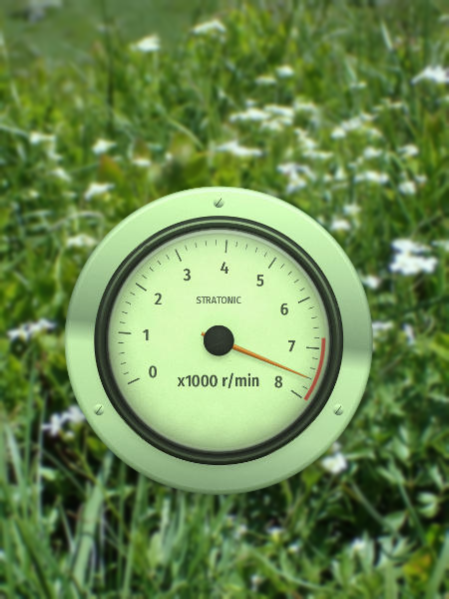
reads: **7600** rpm
